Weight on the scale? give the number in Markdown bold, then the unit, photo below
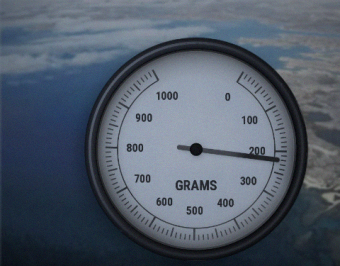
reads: **220** g
